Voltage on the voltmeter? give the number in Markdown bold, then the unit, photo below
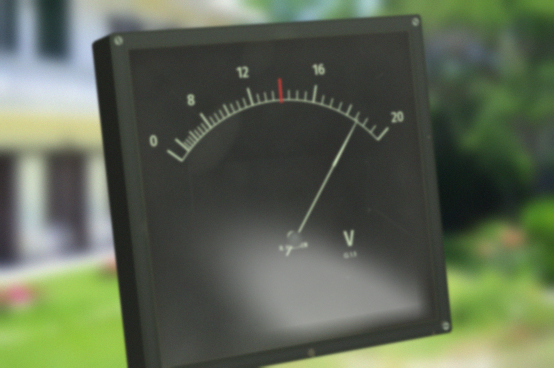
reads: **18.5** V
